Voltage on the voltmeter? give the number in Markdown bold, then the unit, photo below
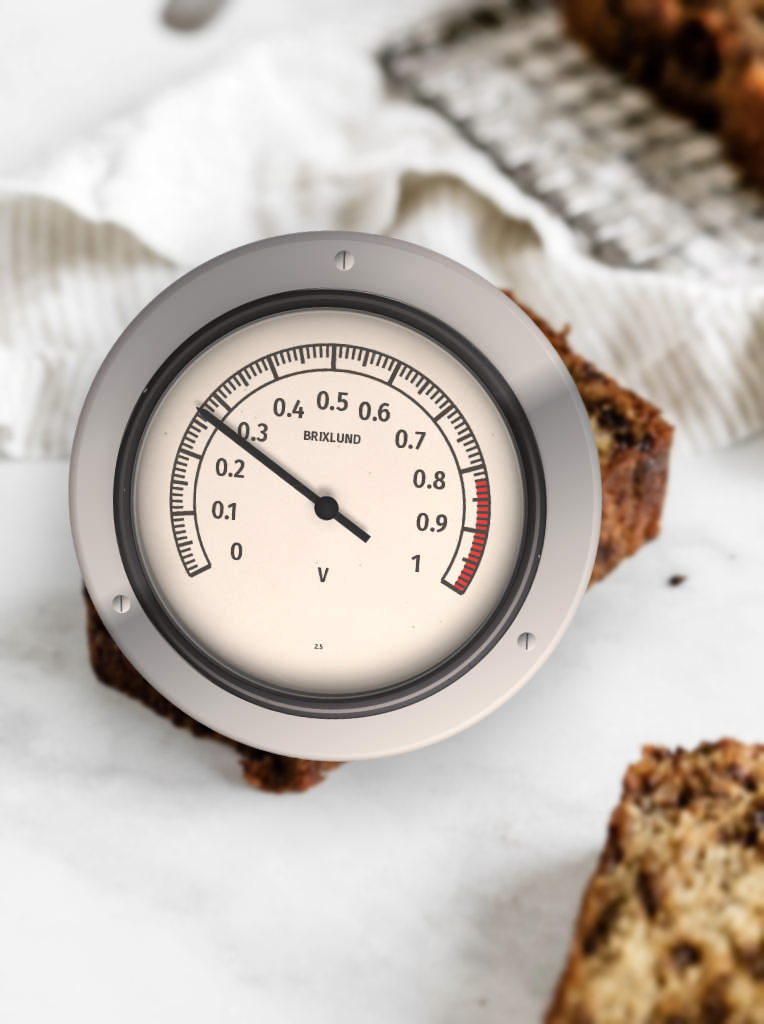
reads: **0.27** V
